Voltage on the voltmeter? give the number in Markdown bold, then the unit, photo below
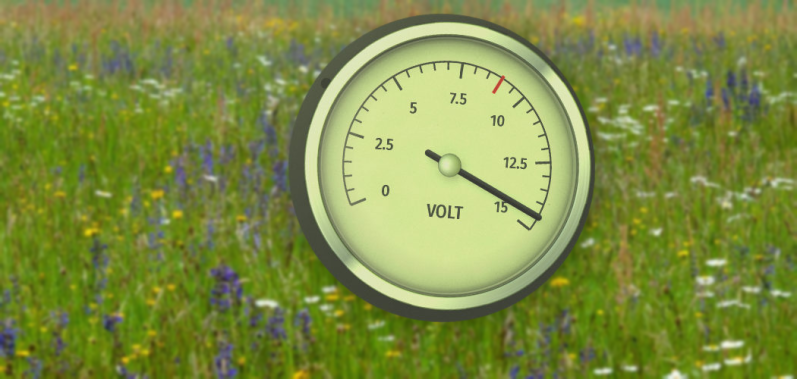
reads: **14.5** V
